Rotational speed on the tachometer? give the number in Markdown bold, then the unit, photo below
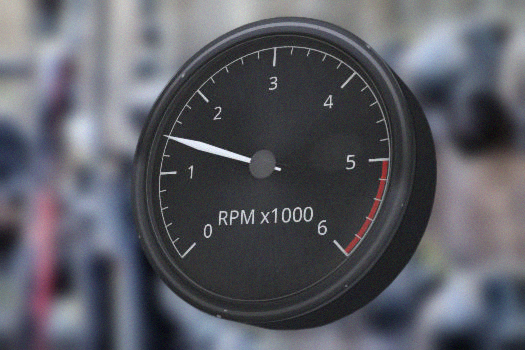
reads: **1400** rpm
